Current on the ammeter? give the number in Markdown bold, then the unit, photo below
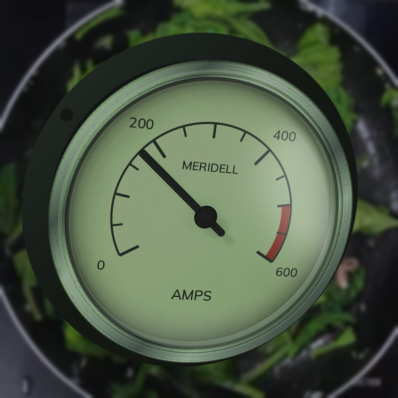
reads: **175** A
